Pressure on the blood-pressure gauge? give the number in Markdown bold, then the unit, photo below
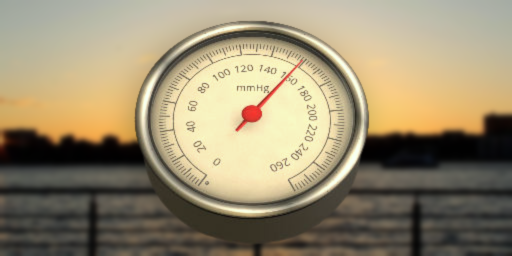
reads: **160** mmHg
